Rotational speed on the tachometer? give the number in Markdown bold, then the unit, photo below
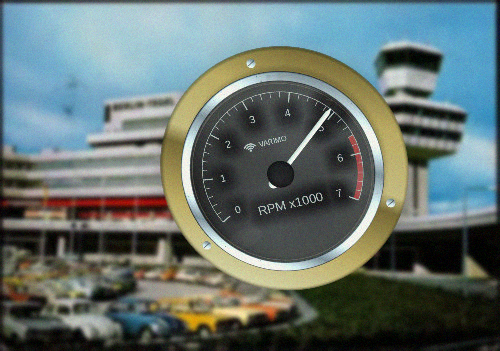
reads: **4900** rpm
